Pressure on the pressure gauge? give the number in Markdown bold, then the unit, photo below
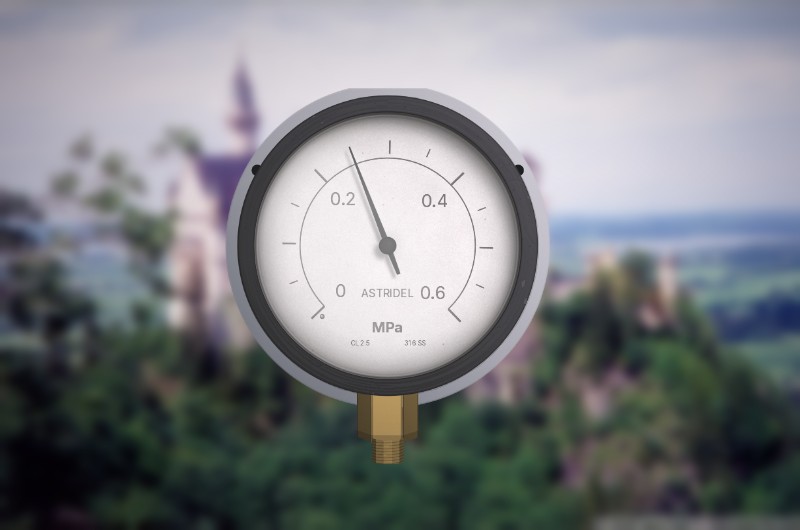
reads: **0.25** MPa
